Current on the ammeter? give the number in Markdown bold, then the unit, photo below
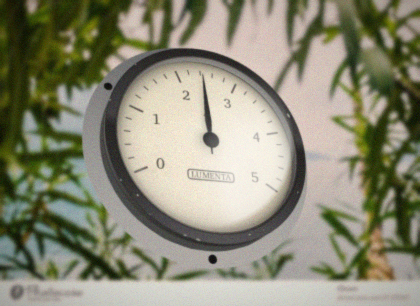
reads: **2.4** A
